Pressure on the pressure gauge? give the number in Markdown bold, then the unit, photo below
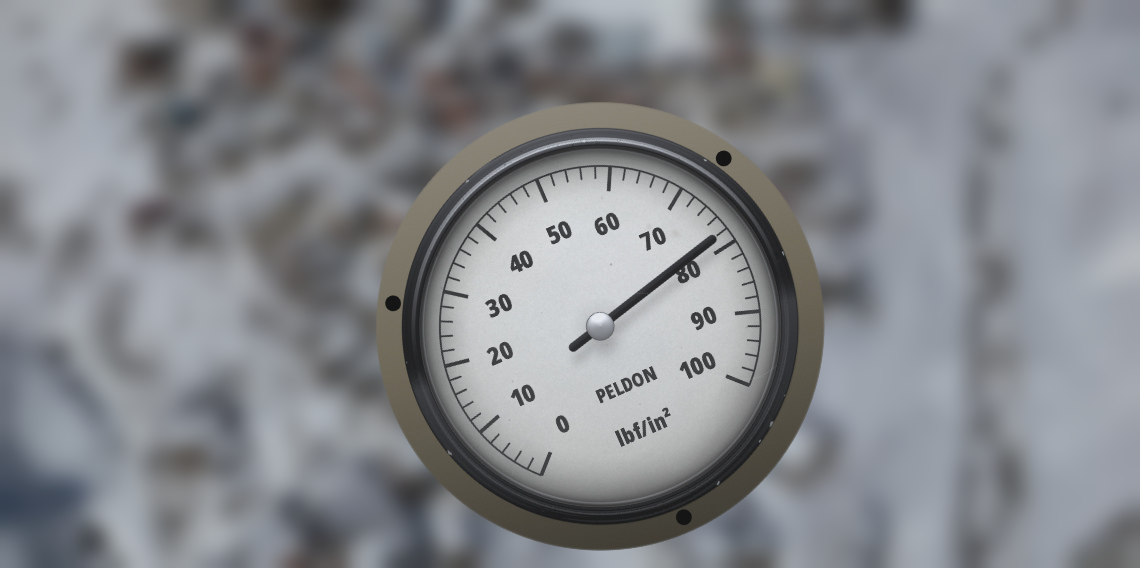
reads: **78** psi
